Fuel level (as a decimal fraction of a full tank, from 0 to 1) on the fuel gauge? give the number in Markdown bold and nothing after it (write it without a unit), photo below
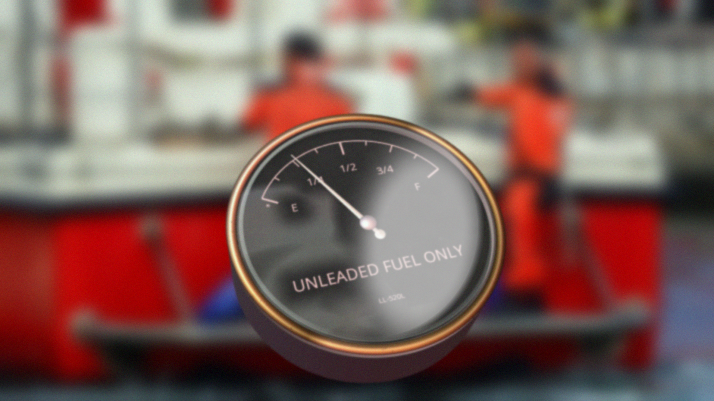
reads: **0.25**
